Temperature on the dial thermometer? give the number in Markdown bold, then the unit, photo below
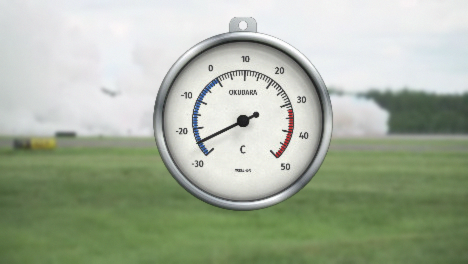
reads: **-25** °C
